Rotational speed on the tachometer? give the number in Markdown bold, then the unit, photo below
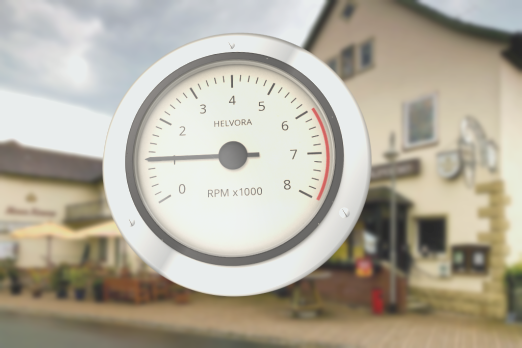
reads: **1000** rpm
